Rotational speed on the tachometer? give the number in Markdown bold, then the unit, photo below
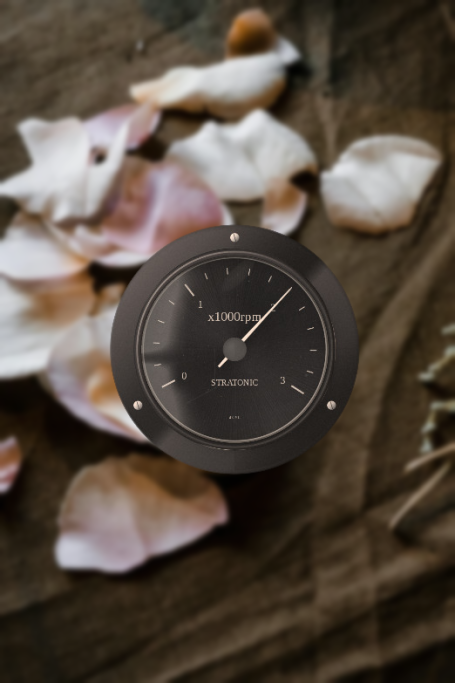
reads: **2000** rpm
